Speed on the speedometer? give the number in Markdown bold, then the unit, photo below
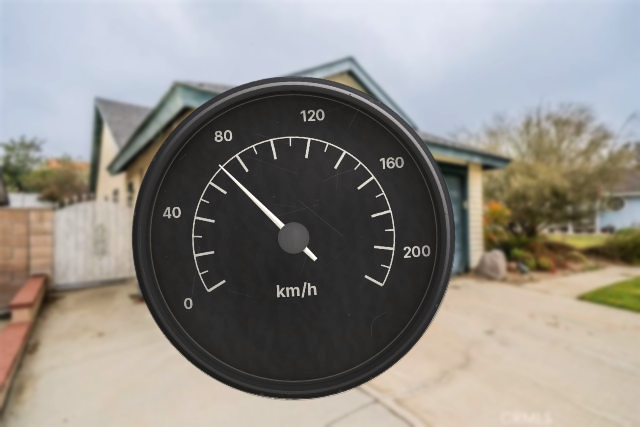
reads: **70** km/h
